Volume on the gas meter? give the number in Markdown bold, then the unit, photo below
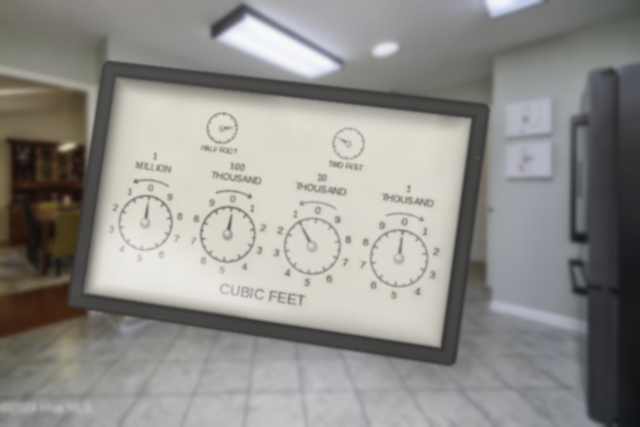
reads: **1000** ft³
